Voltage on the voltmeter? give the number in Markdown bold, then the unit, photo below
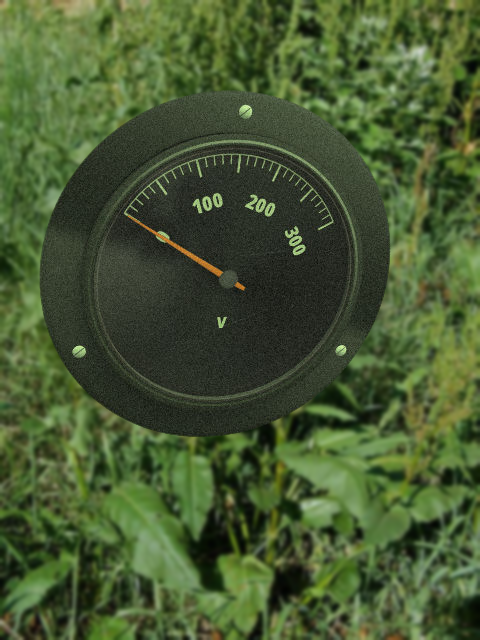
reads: **0** V
